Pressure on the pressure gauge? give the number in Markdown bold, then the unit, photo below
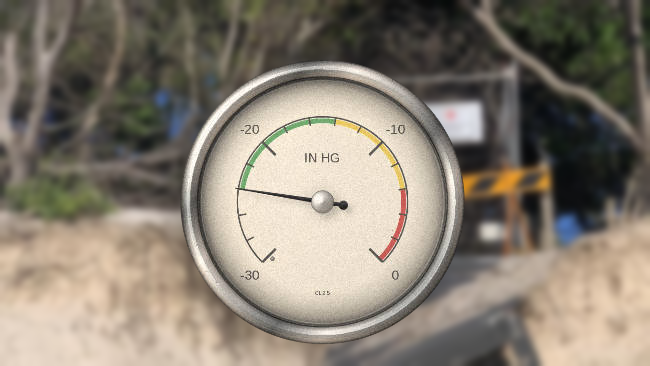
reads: **-24** inHg
